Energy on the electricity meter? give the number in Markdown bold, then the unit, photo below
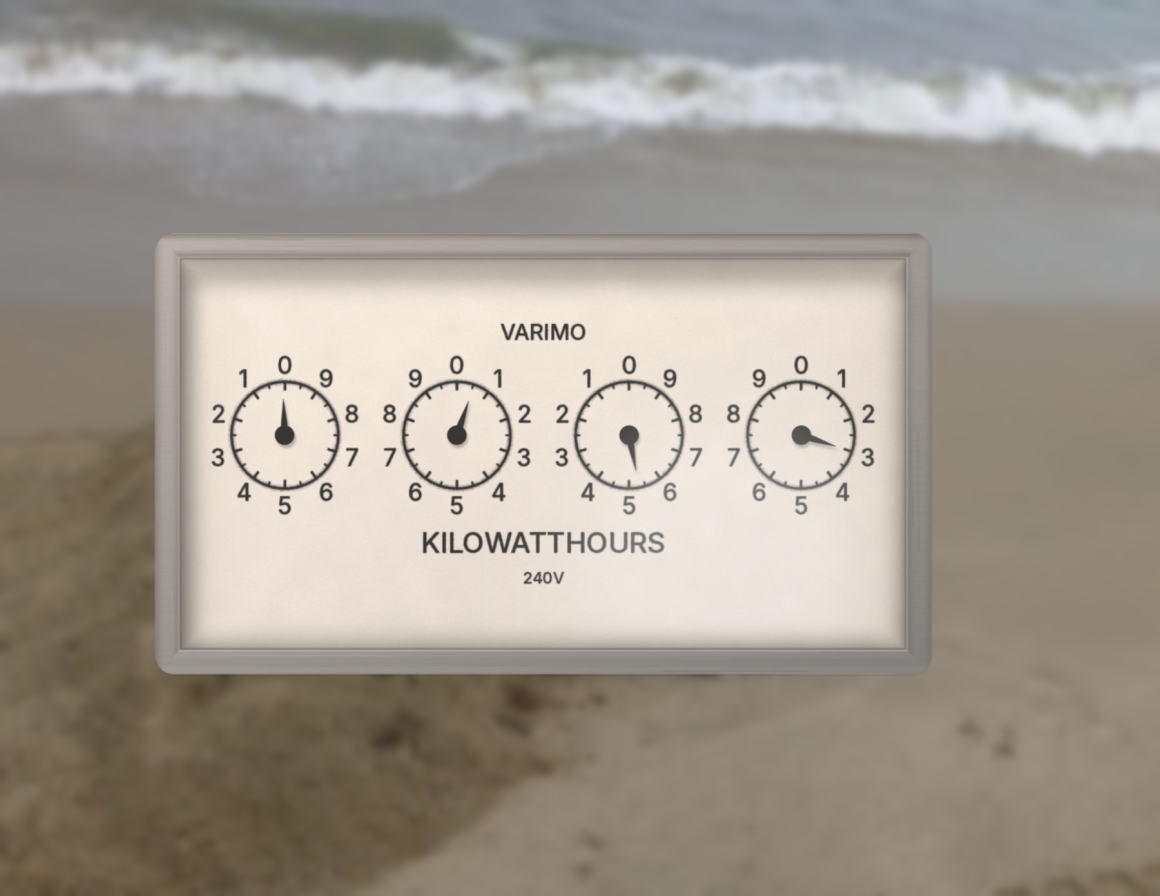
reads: **53** kWh
